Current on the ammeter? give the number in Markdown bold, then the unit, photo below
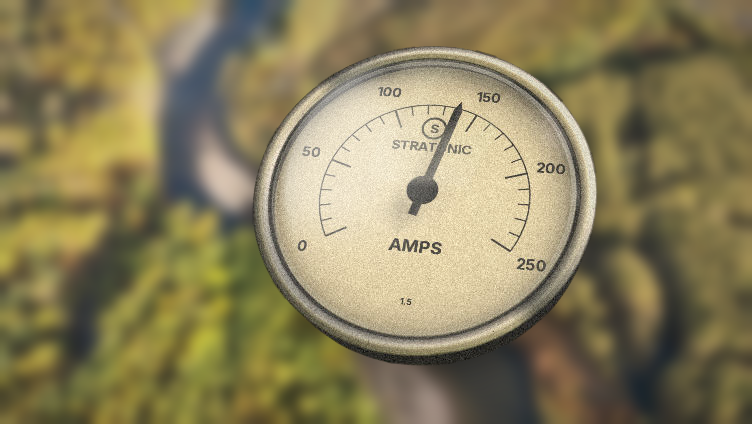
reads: **140** A
